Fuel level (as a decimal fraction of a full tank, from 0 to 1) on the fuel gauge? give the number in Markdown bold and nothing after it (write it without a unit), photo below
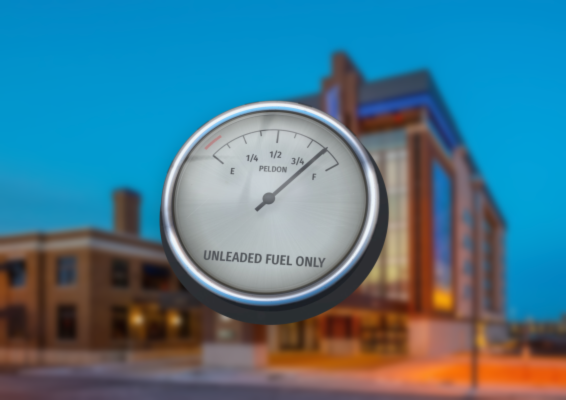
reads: **0.875**
